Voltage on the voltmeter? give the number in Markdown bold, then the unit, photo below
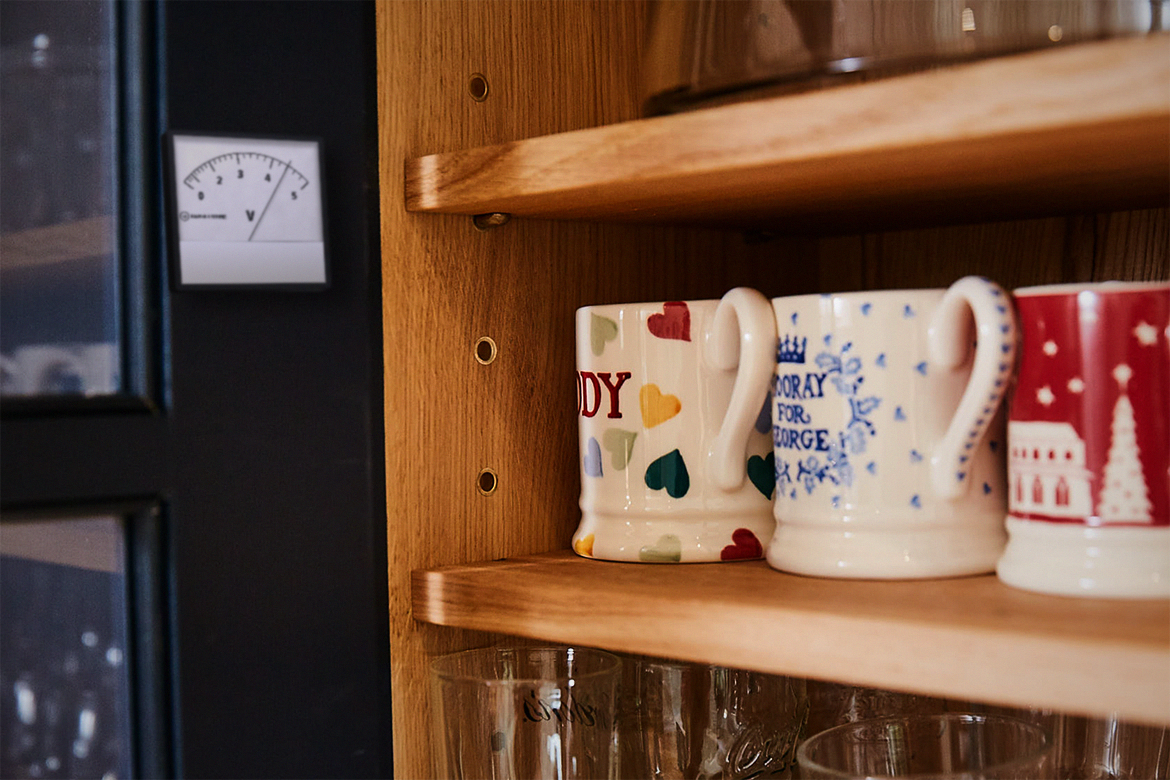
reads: **4.4** V
